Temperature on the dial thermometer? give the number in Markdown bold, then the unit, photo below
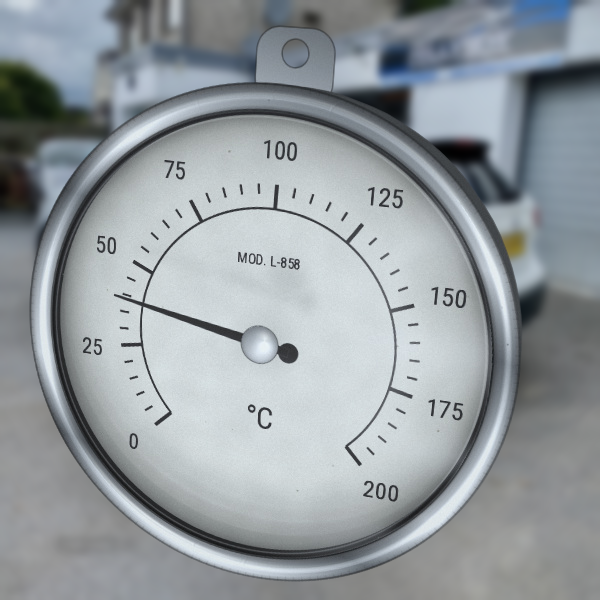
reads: **40** °C
